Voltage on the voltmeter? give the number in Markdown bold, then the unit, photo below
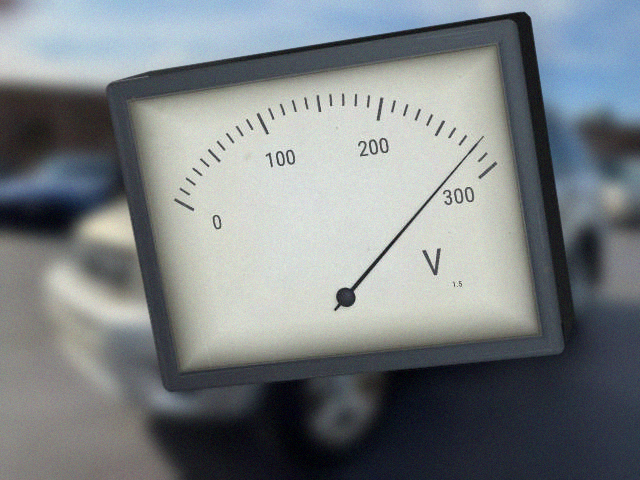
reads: **280** V
